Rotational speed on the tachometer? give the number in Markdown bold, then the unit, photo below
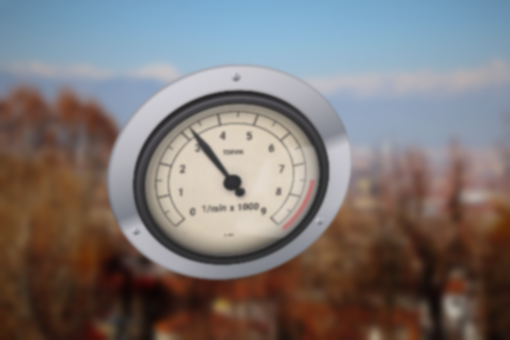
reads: **3250** rpm
